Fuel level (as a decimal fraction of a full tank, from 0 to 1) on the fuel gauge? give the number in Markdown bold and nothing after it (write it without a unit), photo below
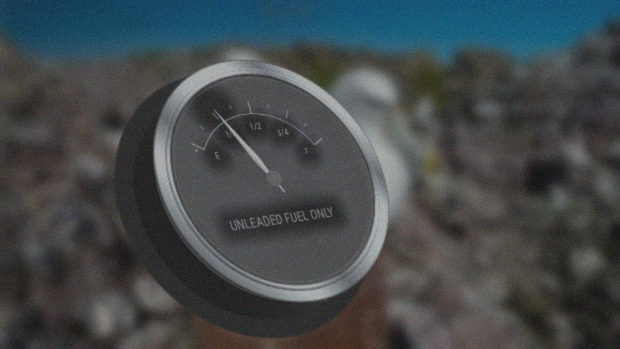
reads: **0.25**
